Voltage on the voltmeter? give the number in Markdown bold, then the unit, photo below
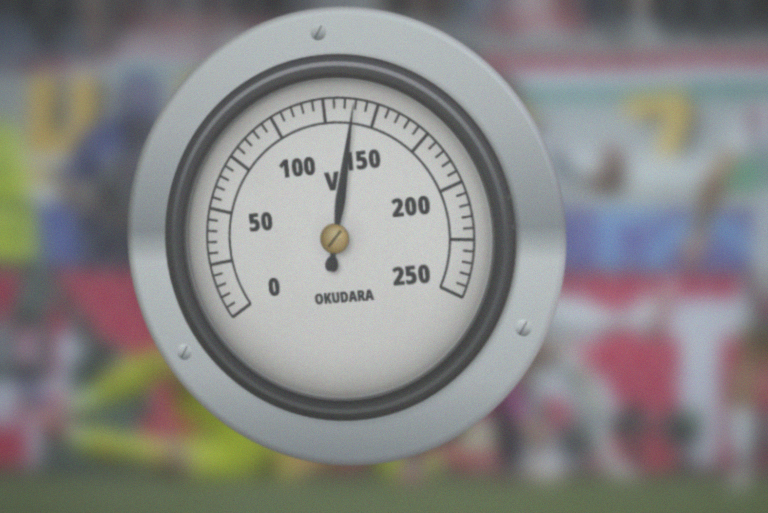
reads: **140** V
